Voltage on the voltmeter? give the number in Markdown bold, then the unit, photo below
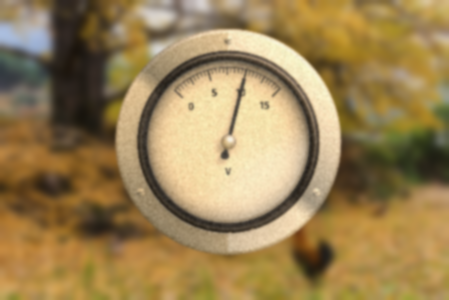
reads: **10** V
